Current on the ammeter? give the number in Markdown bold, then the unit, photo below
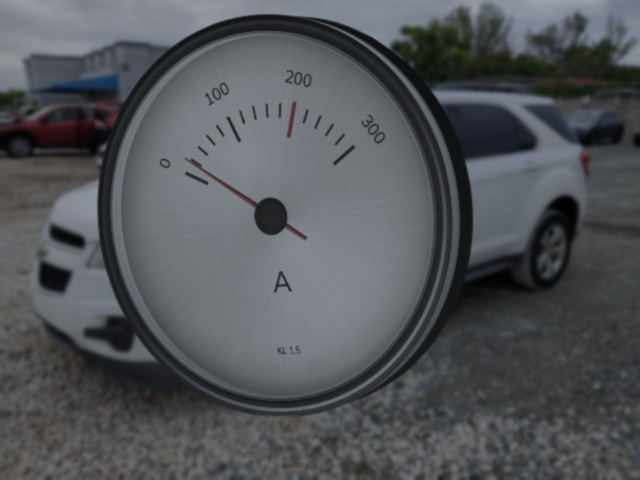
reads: **20** A
